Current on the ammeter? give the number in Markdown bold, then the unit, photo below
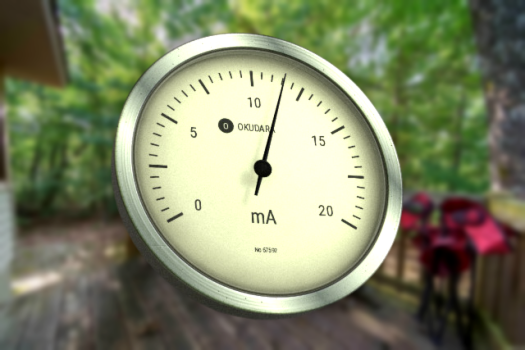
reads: **11.5** mA
